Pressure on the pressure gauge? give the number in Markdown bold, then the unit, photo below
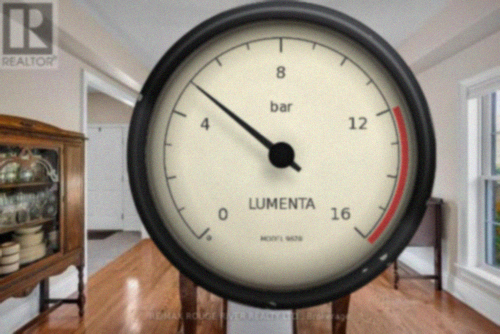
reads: **5** bar
